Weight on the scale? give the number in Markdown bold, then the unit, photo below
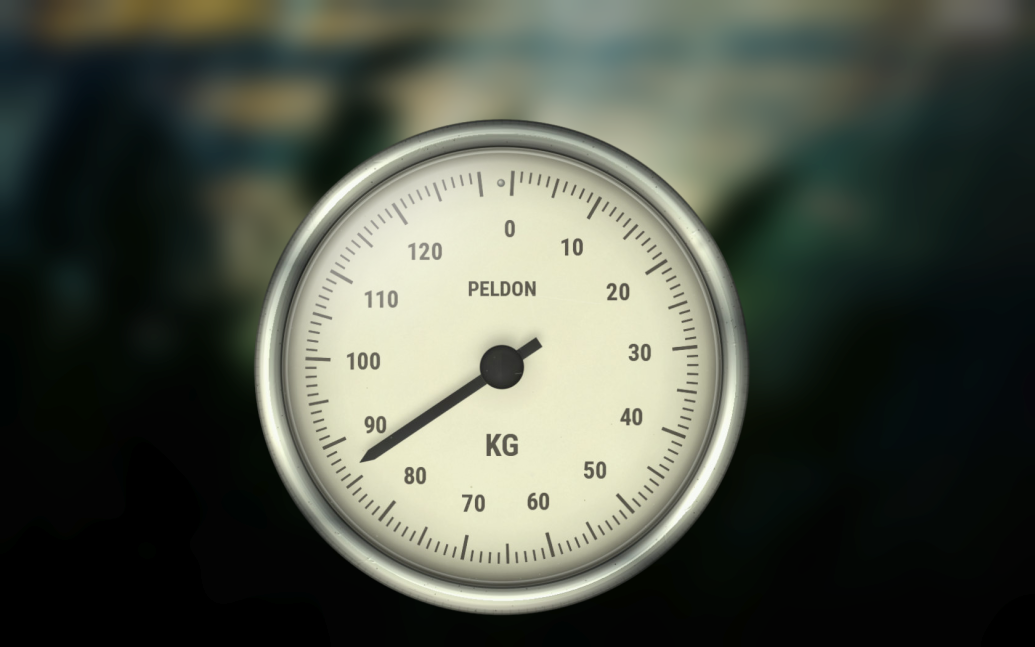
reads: **86.5** kg
